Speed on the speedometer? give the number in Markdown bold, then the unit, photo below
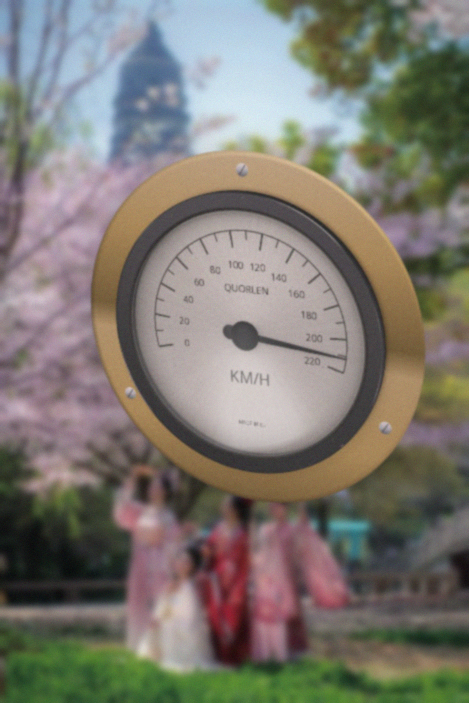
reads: **210** km/h
